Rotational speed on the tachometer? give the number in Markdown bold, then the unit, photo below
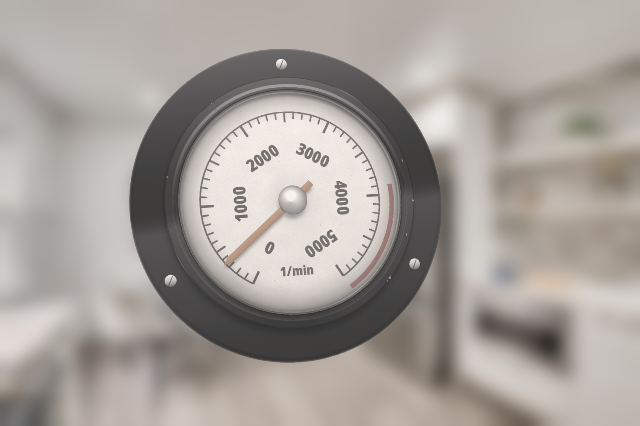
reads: **350** rpm
